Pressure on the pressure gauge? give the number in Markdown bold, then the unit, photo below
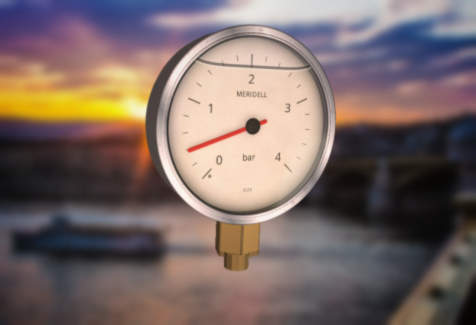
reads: **0.4** bar
